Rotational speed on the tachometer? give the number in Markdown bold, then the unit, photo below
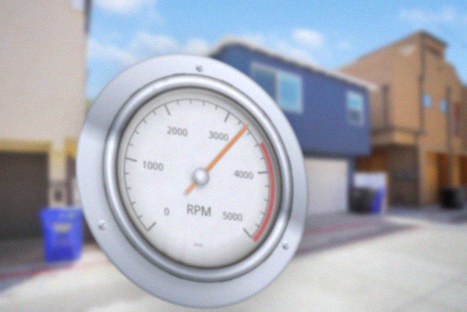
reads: **3300** rpm
